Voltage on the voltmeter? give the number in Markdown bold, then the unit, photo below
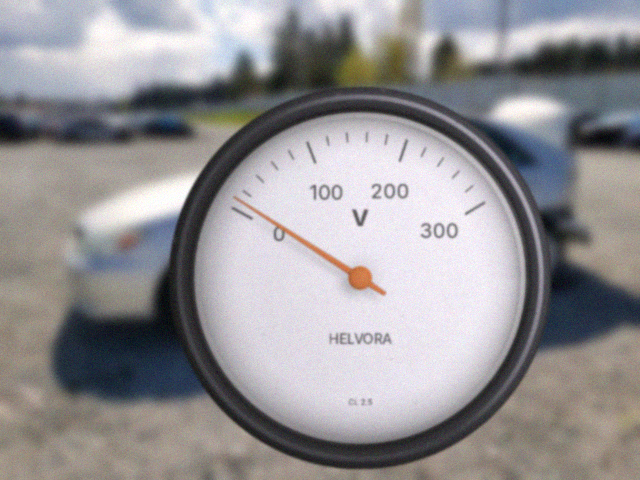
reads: **10** V
